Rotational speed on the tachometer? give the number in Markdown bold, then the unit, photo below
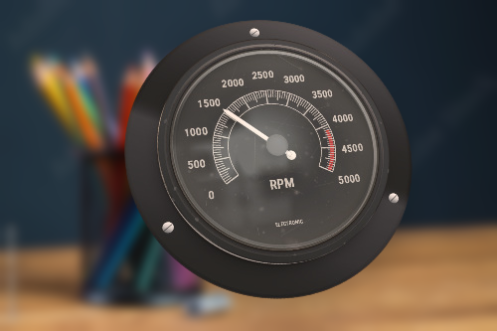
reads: **1500** rpm
